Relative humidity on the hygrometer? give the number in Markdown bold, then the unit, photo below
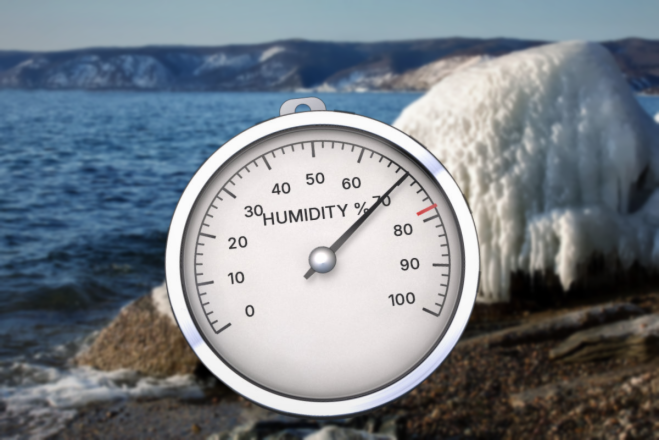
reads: **70** %
